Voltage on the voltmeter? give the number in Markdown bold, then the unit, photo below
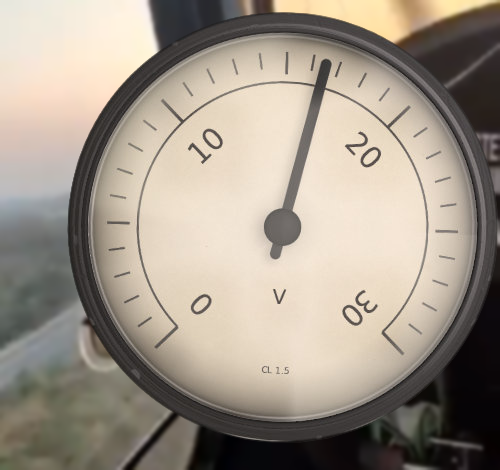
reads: **16.5** V
